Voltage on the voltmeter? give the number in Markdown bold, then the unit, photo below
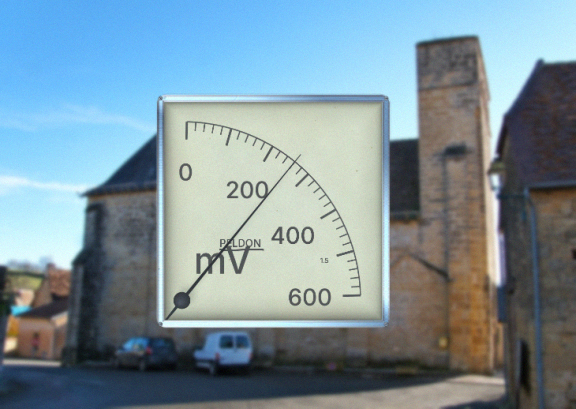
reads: **260** mV
